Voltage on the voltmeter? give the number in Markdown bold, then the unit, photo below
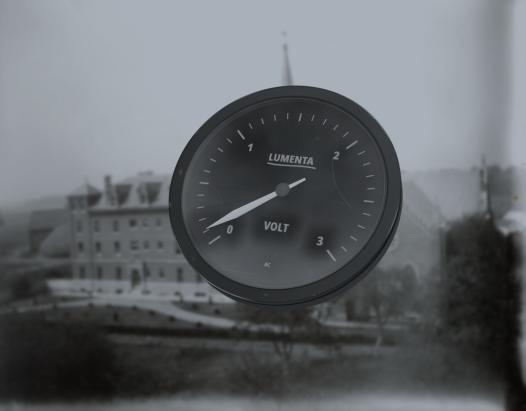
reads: **0.1** V
